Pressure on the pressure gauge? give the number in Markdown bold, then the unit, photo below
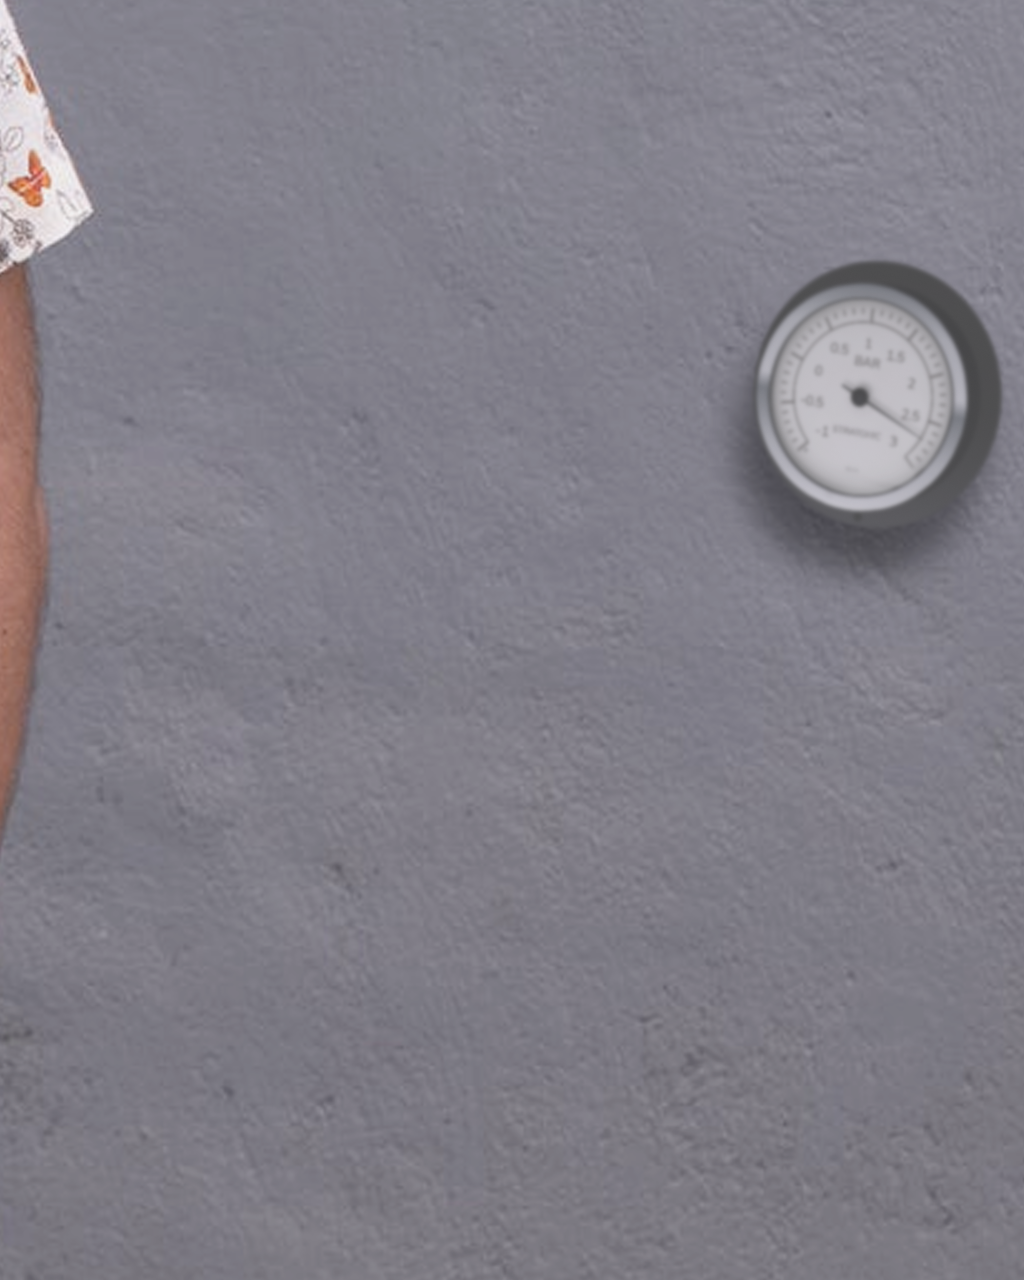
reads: **2.7** bar
